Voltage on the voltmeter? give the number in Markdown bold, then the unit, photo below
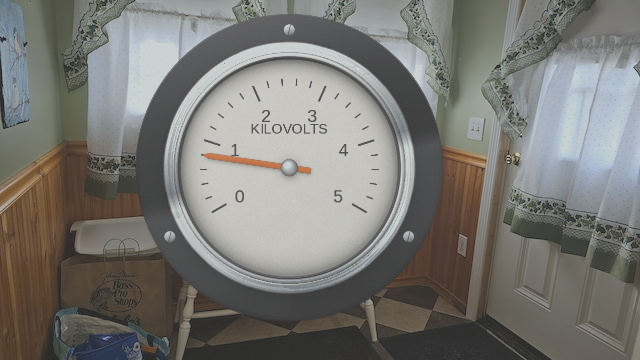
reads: **0.8** kV
